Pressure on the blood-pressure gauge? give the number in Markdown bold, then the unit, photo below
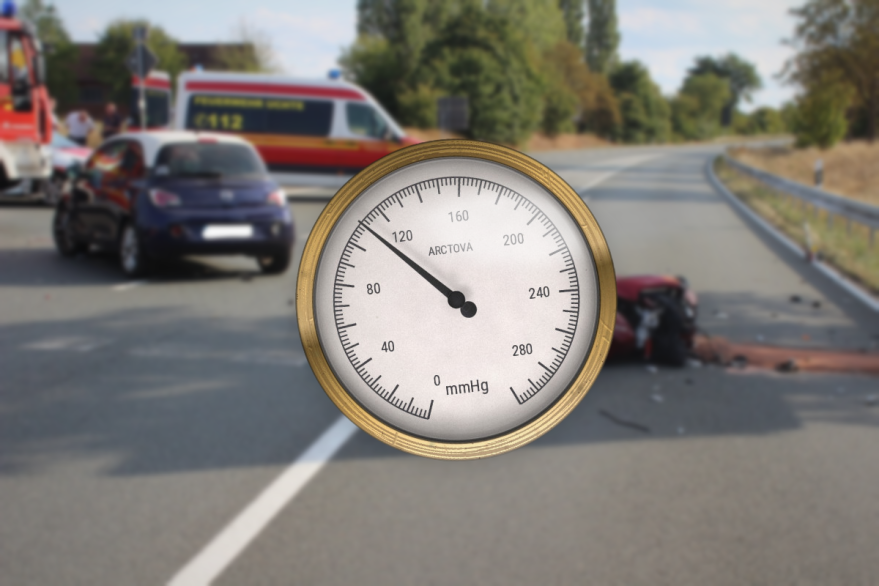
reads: **110** mmHg
